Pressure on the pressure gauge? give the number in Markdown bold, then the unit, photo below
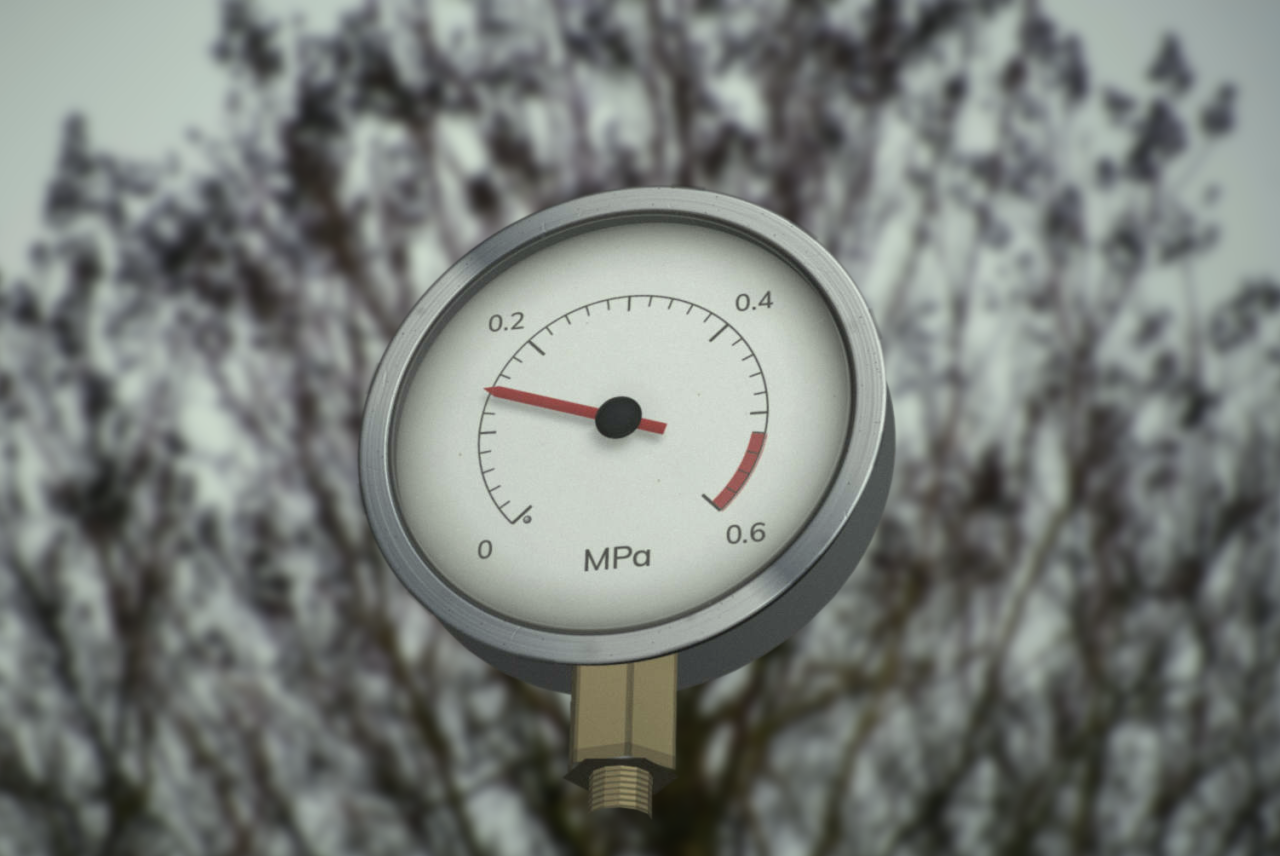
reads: **0.14** MPa
